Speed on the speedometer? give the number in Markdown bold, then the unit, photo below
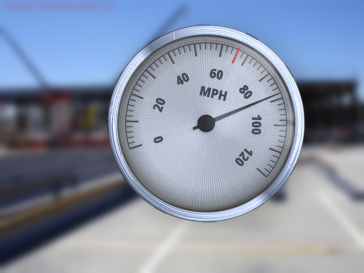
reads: **88** mph
